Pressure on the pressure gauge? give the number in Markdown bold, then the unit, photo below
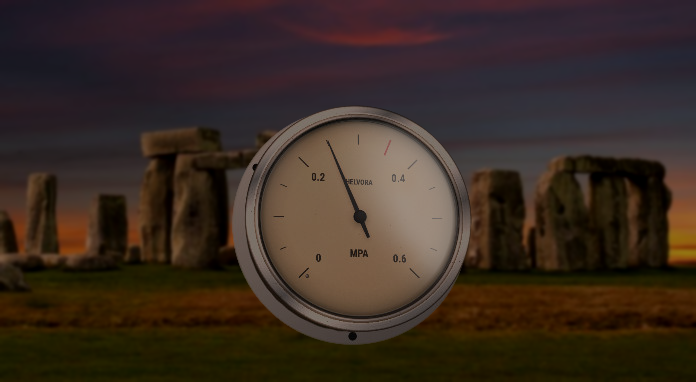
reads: **0.25** MPa
